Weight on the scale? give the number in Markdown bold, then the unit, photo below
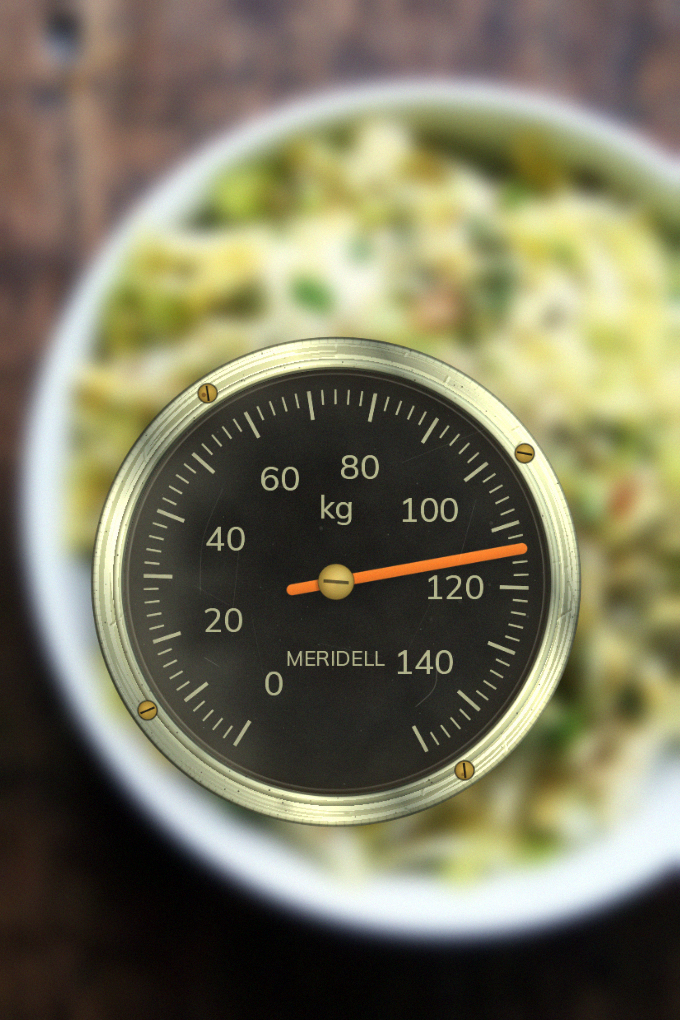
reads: **114** kg
